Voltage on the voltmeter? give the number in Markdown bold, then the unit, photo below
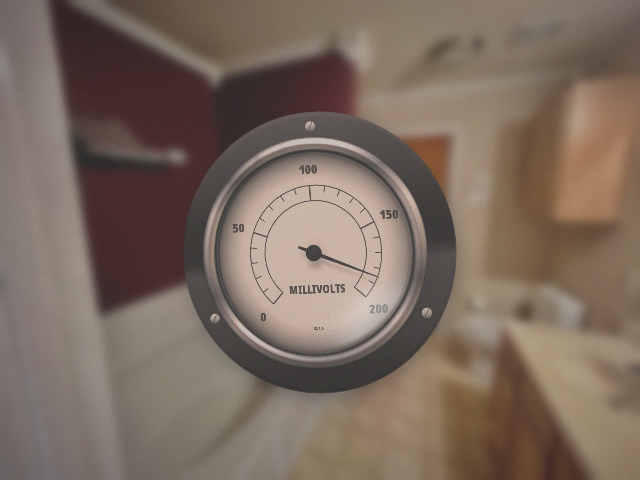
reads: **185** mV
